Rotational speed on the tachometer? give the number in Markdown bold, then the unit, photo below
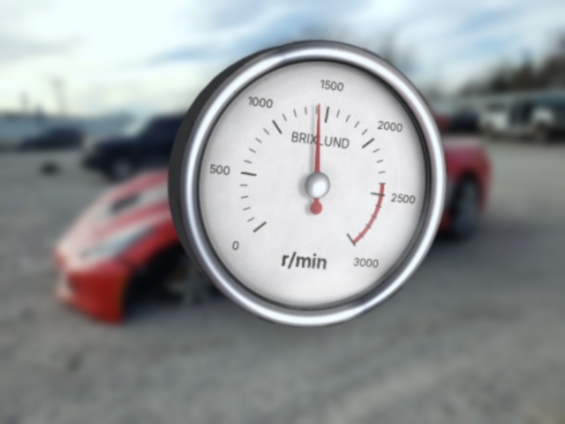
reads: **1400** rpm
